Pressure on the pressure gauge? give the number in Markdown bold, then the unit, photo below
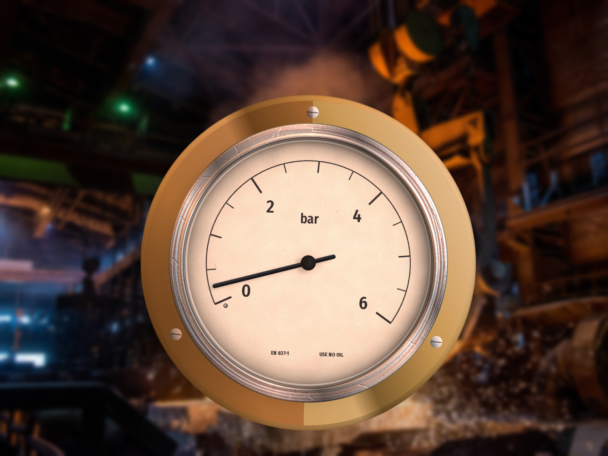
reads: **0.25** bar
